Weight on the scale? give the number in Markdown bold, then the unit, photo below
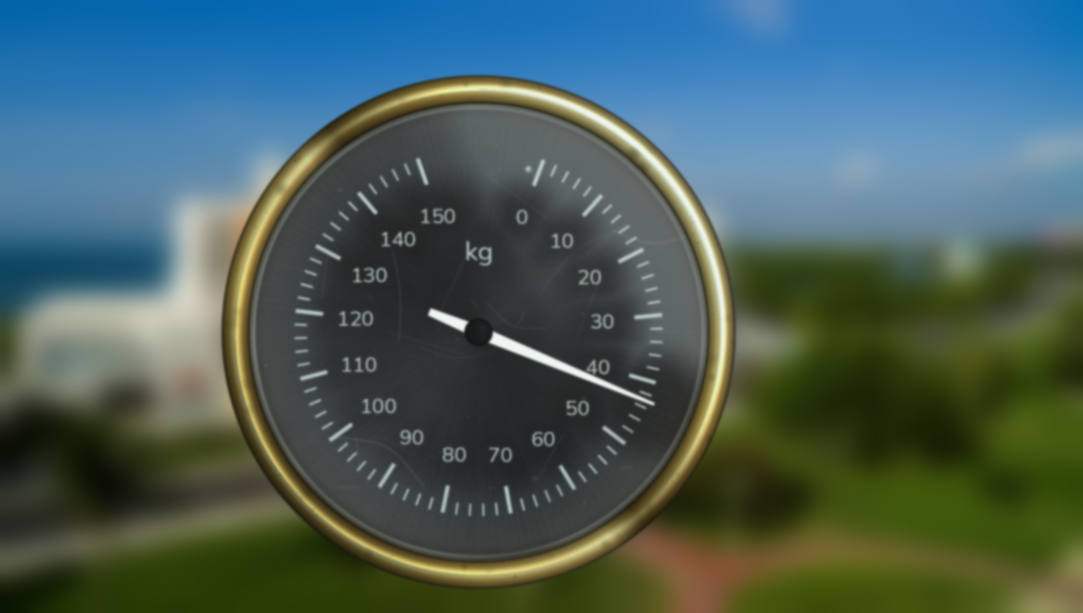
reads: **43** kg
